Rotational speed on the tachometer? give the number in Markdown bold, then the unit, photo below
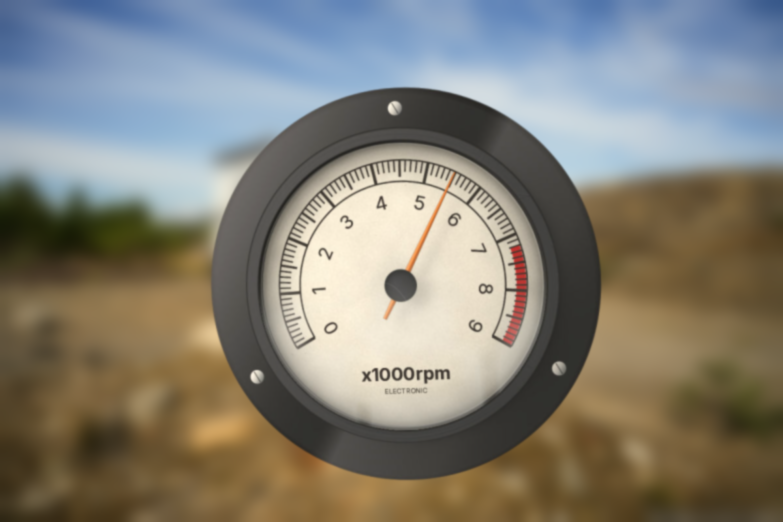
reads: **5500** rpm
